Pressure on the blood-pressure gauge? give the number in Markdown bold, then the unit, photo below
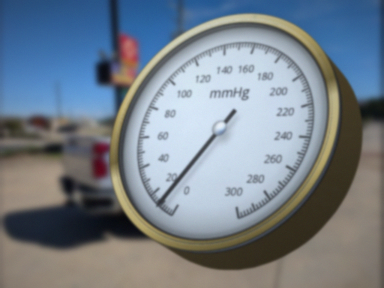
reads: **10** mmHg
